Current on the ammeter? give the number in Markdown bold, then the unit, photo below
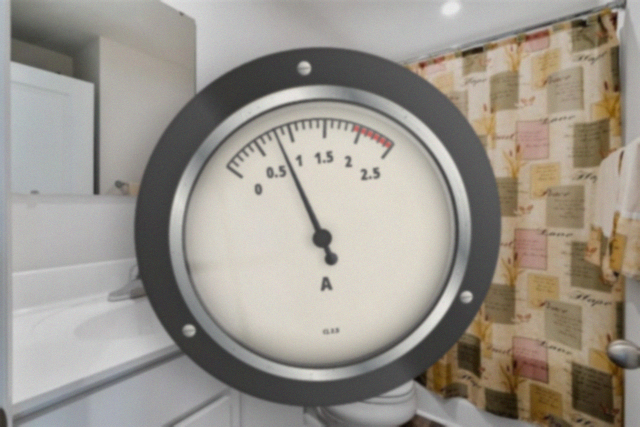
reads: **0.8** A
